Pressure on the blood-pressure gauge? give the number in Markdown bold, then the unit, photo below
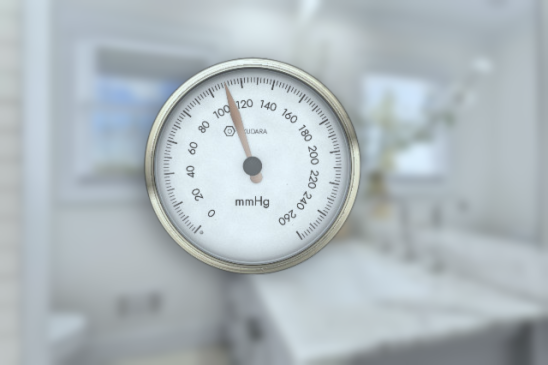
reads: **110** mmHg
